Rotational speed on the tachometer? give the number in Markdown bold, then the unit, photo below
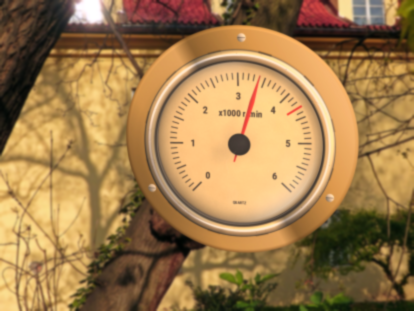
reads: **3400** rpm
